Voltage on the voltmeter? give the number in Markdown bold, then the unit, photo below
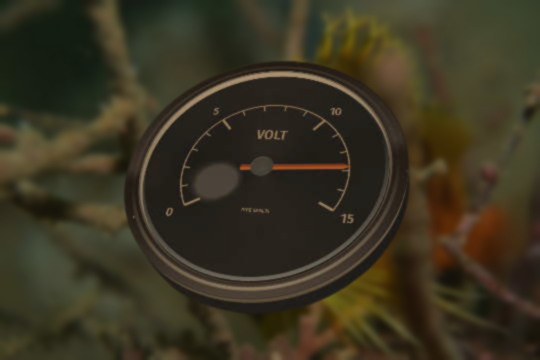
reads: **13** V
